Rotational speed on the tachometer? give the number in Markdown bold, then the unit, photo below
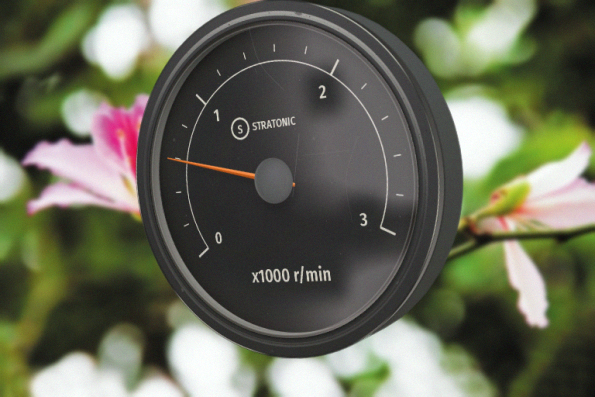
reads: **600** rpm
